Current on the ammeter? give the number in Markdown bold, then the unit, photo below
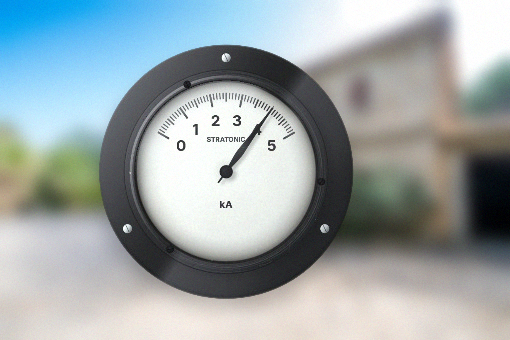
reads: **4** kA
